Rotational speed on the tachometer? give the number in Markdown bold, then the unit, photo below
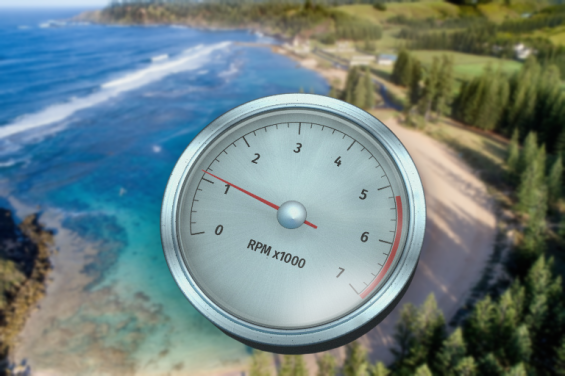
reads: **1100** rpm
